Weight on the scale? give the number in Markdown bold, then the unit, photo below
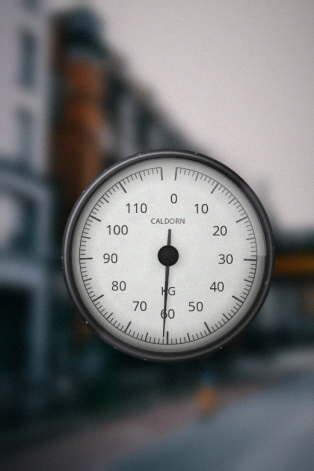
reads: **61** kg
